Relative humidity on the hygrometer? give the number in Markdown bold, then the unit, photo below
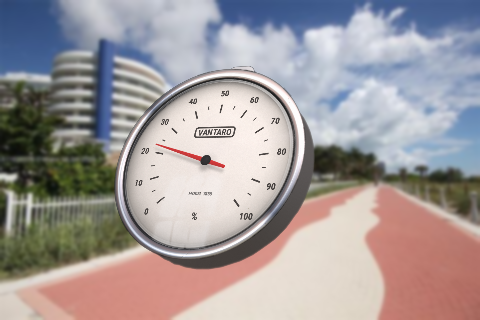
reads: **22.5** %
